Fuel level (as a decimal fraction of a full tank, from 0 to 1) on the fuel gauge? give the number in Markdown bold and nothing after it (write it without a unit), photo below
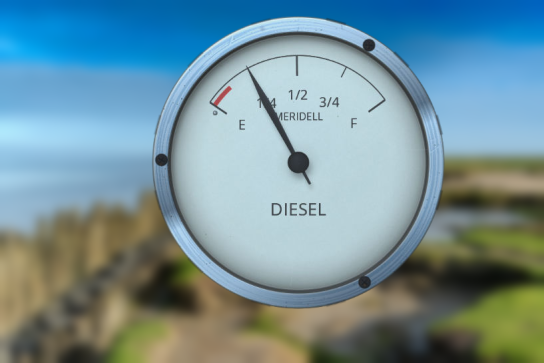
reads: **0.25**
